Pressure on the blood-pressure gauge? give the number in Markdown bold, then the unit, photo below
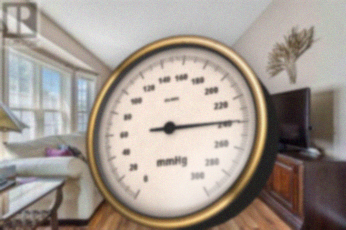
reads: **240** mmHg
